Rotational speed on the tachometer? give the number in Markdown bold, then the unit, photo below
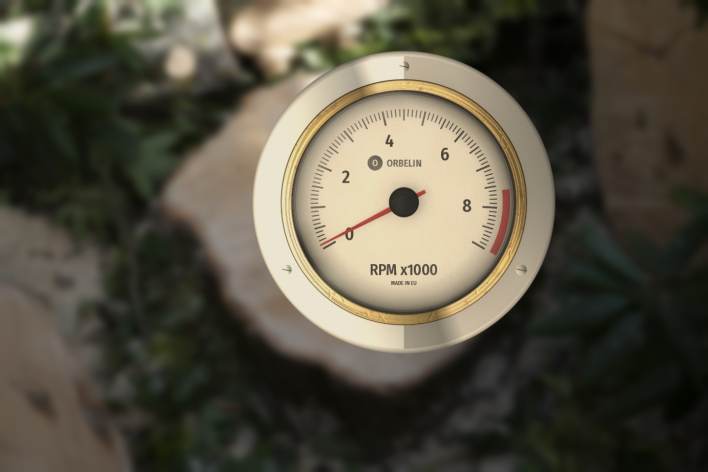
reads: **100** rpm
